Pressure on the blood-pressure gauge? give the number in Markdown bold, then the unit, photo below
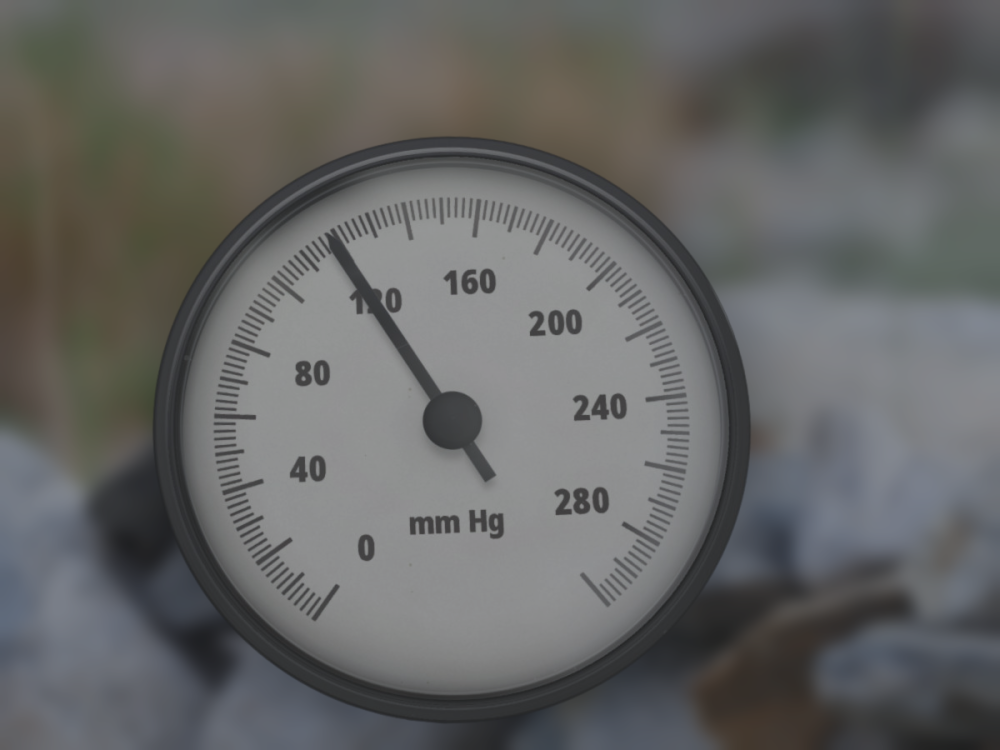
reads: **118** mmHg
